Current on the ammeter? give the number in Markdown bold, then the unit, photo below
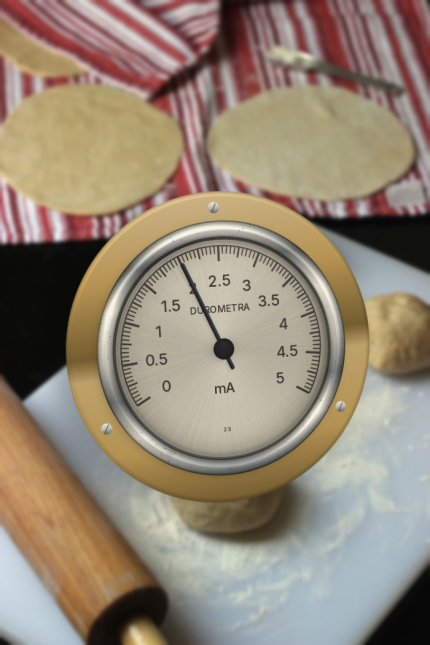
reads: **2** mA
